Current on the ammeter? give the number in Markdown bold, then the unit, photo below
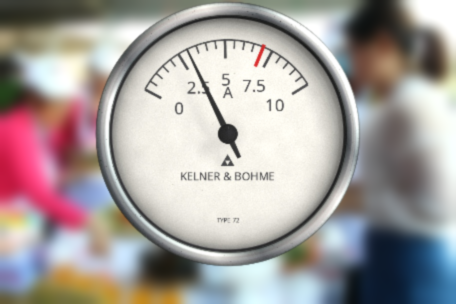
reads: **3** A
